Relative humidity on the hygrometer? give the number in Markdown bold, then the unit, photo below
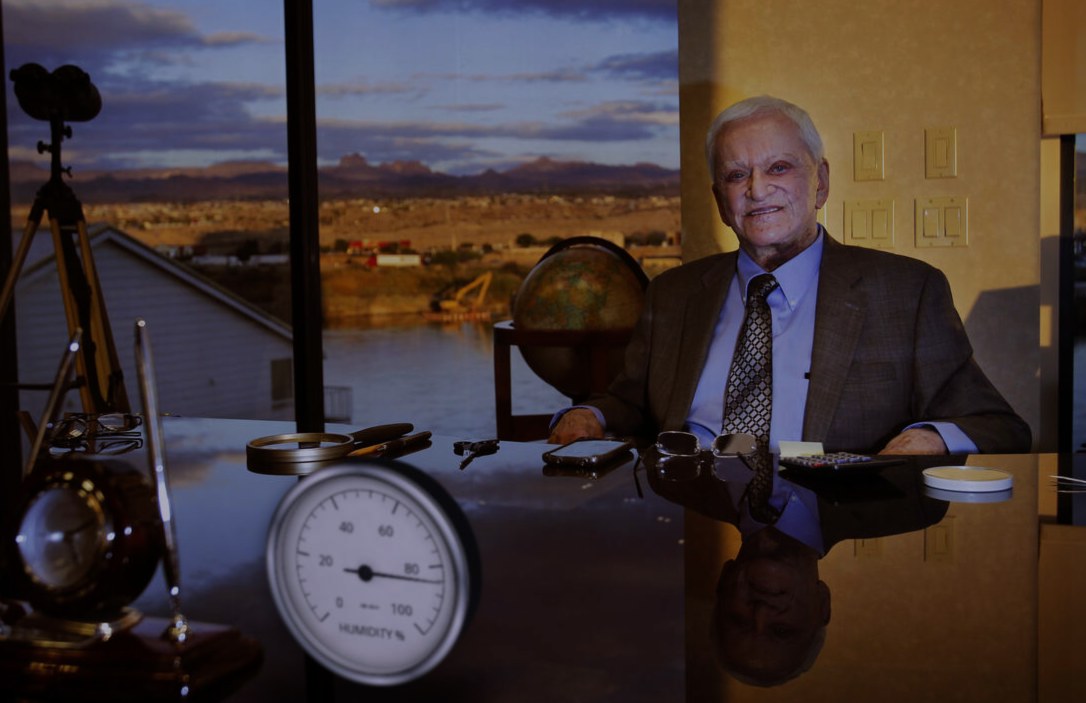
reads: **84** %
